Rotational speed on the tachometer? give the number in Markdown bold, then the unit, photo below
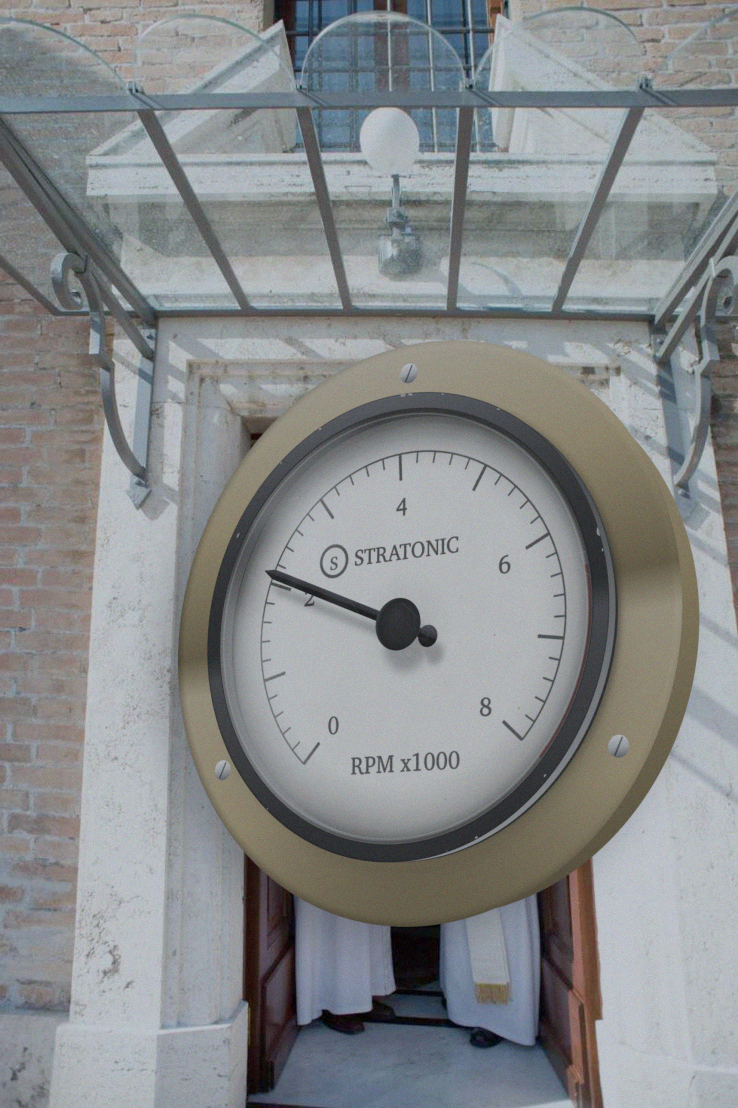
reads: **2100** rpm
